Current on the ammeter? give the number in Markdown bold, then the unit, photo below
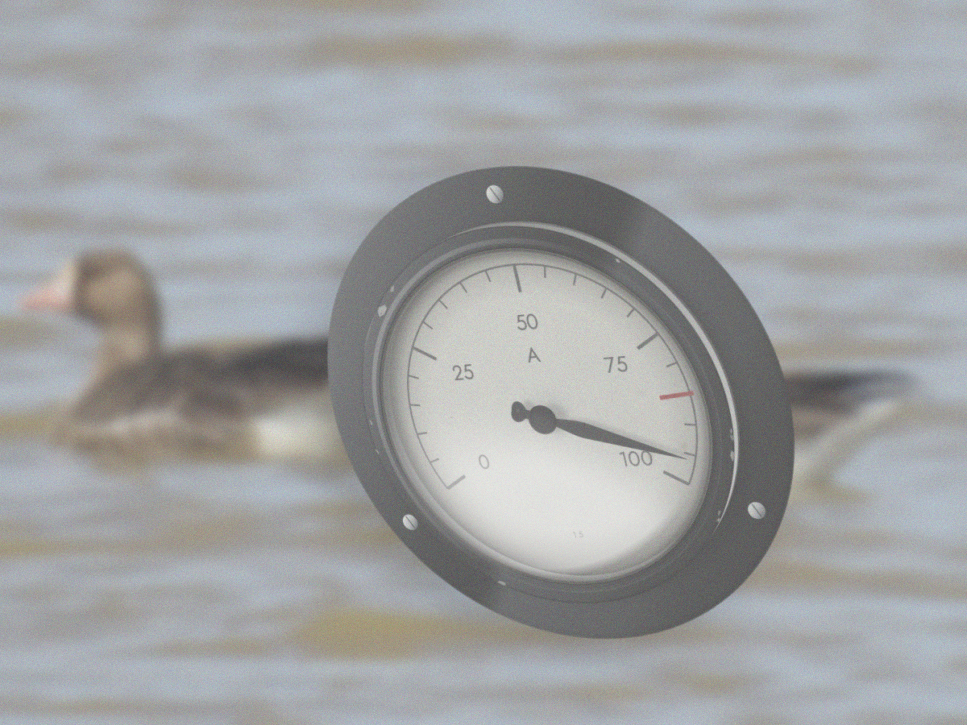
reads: **95** A
